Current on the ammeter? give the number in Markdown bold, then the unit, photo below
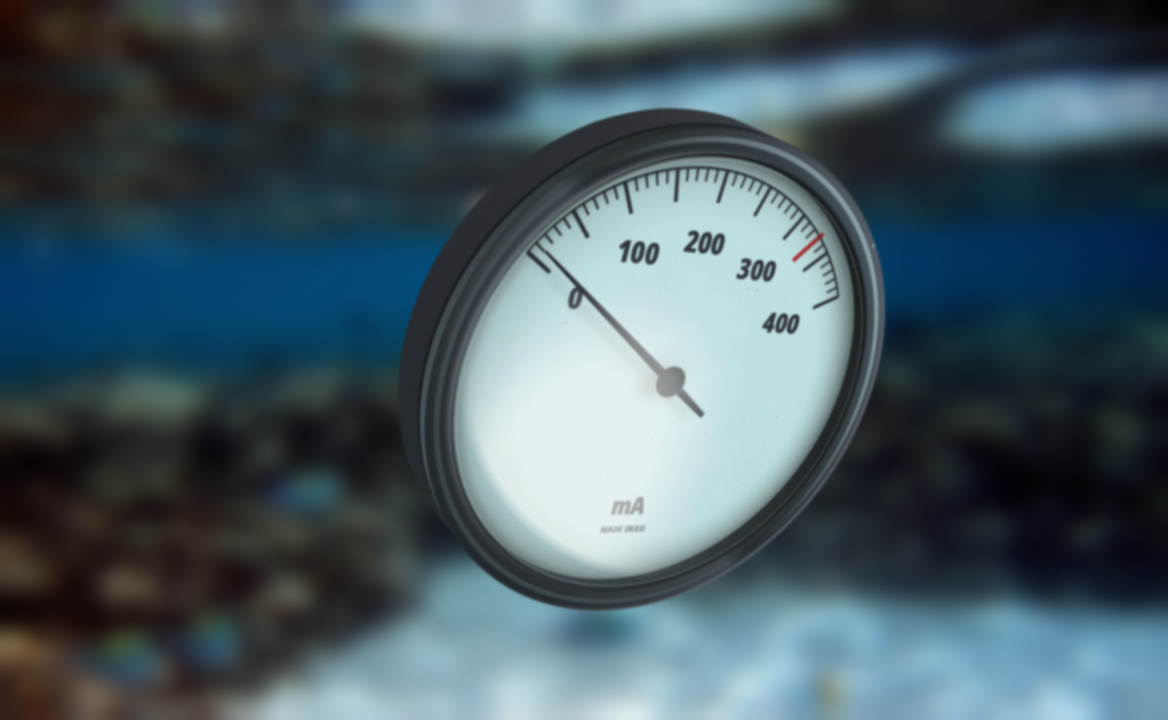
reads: **10** mA
